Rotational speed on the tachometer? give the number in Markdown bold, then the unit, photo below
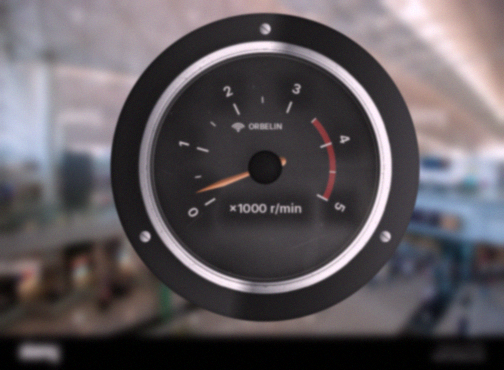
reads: **250** rpm
